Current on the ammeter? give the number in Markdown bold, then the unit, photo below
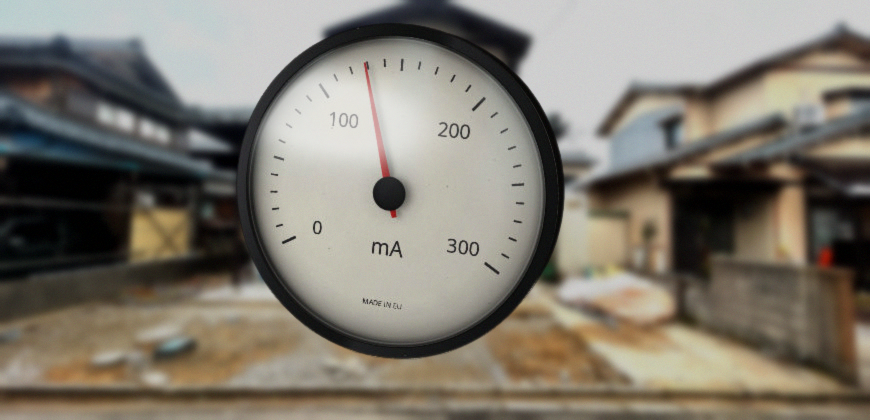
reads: **130** mA
